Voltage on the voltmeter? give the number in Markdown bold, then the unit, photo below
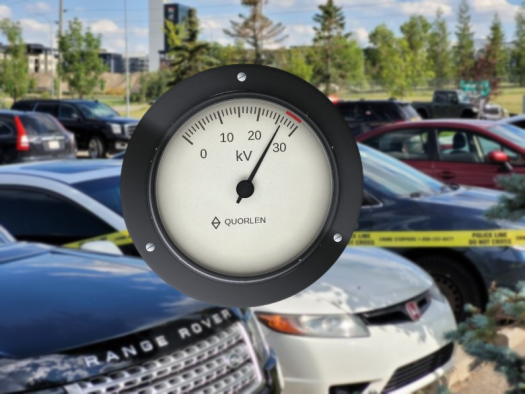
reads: **26** kV
